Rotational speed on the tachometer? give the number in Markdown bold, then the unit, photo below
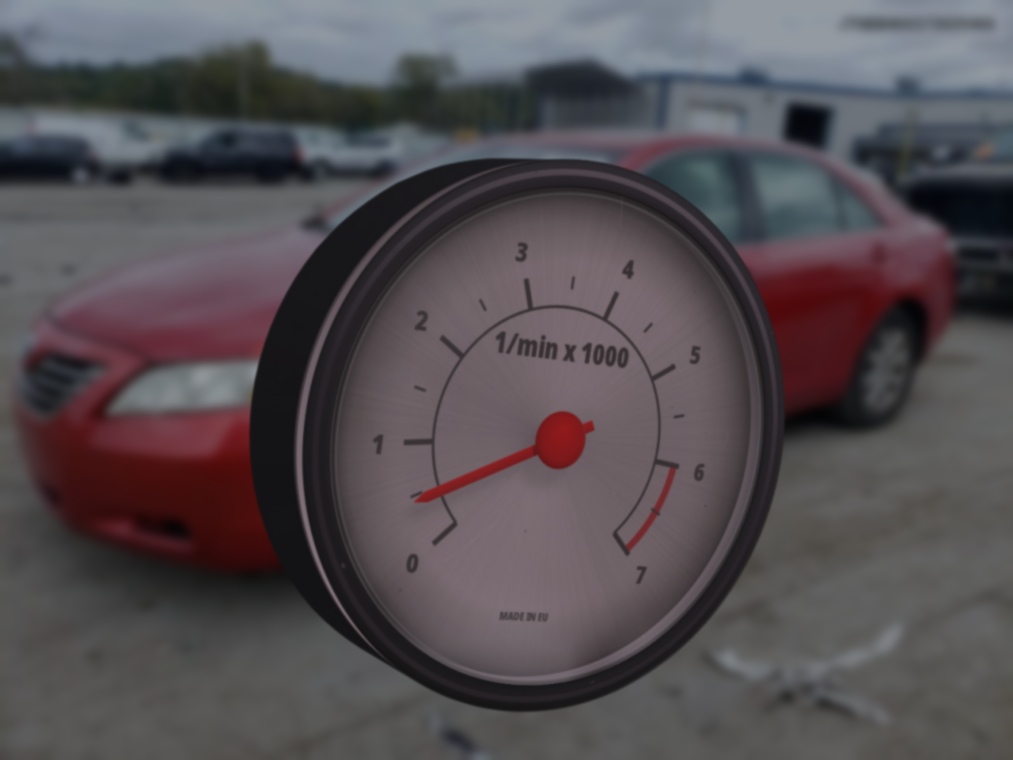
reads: **500** rpm
